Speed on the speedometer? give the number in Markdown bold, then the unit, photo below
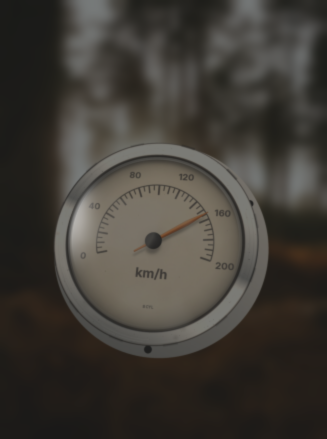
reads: **155** km/h
